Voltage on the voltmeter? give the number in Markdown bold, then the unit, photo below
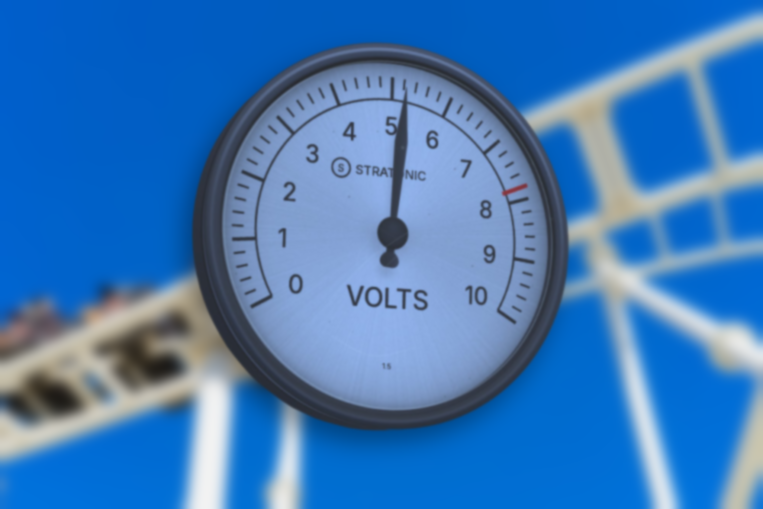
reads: **5.2** V
